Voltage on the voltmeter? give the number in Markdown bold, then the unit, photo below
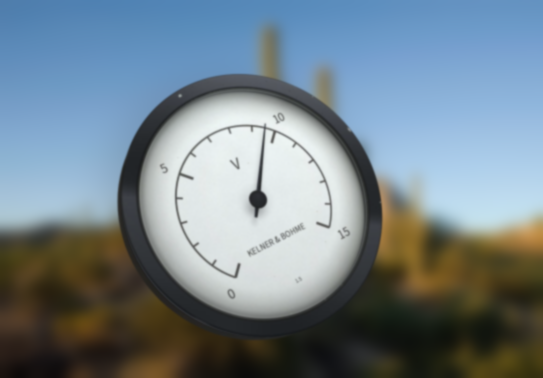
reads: **9.5** V
